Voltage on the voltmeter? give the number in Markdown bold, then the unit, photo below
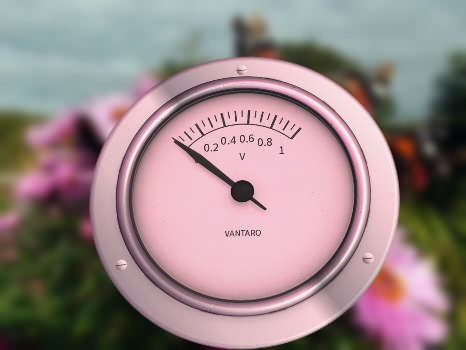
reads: **0** V
